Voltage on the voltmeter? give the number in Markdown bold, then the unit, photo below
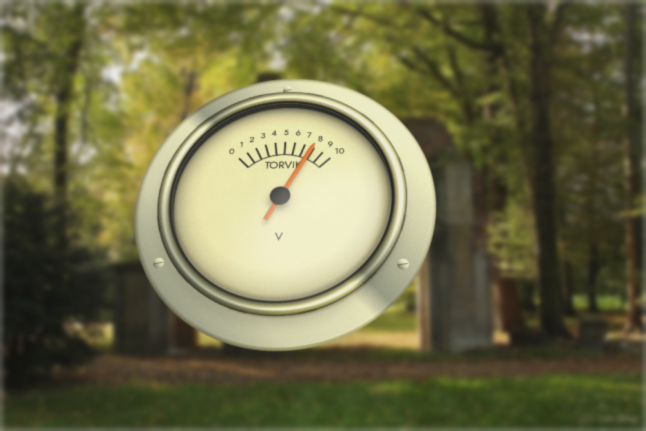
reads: **8** V
